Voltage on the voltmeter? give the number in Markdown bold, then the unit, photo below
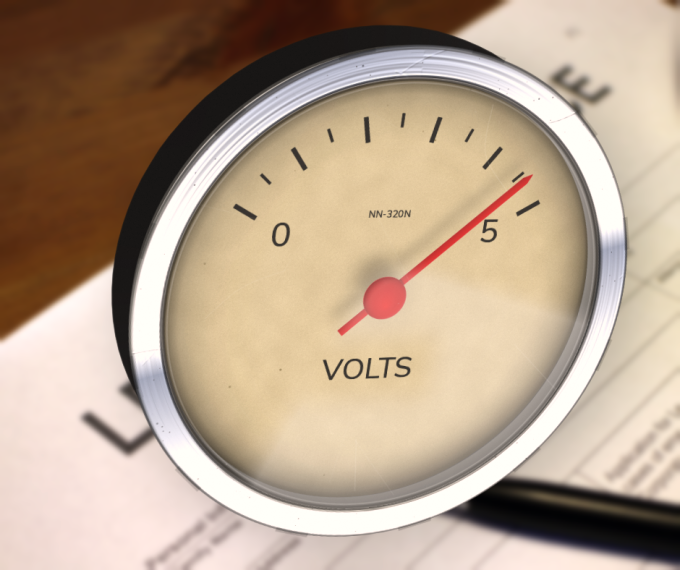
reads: **4.5** V
